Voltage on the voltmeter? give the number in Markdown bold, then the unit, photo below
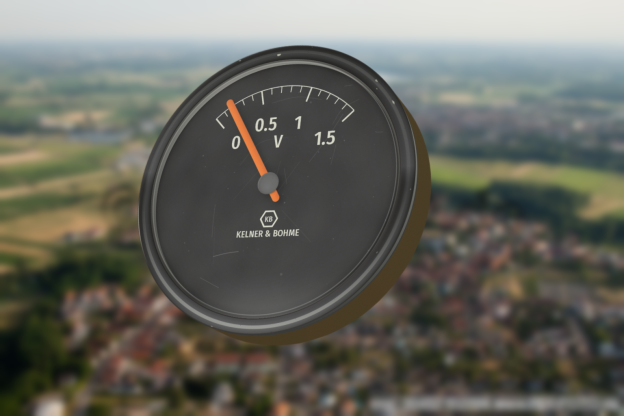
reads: **0.2** V
